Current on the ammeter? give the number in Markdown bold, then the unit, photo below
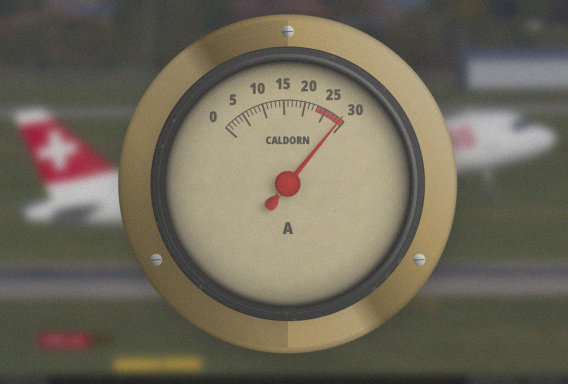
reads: **29** A
